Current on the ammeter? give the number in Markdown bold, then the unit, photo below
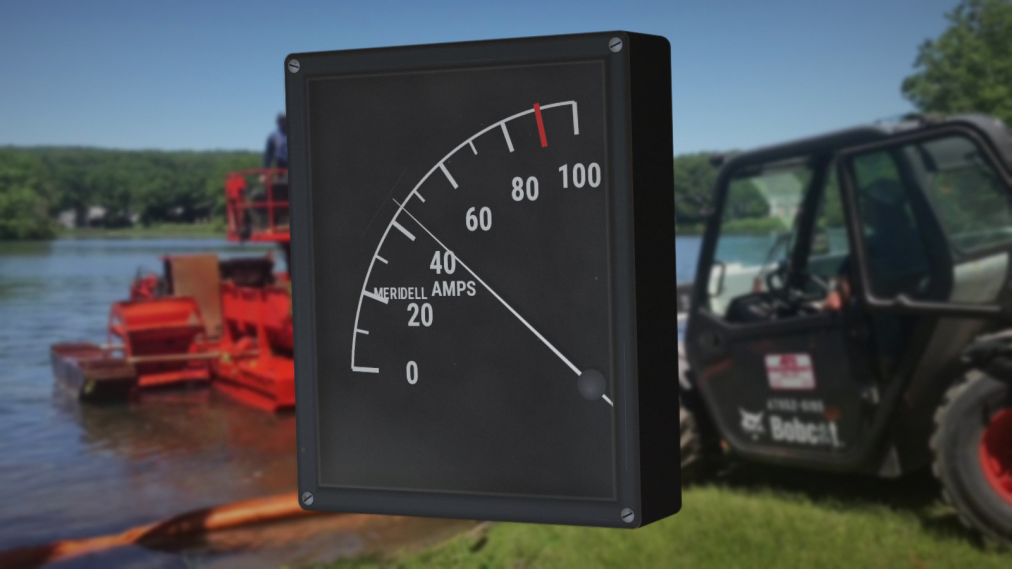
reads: **45** A
